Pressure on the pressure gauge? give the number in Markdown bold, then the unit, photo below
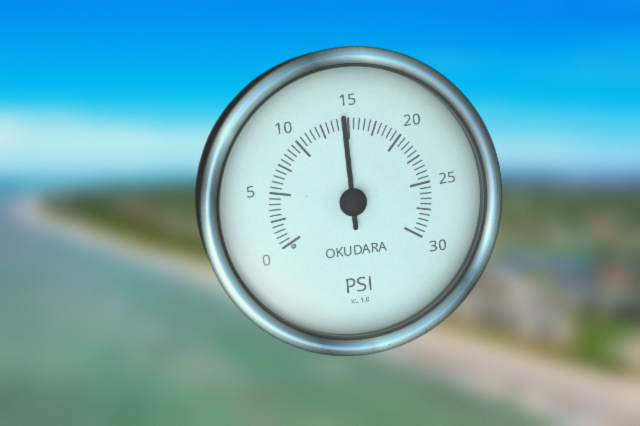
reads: **14.5** psi
